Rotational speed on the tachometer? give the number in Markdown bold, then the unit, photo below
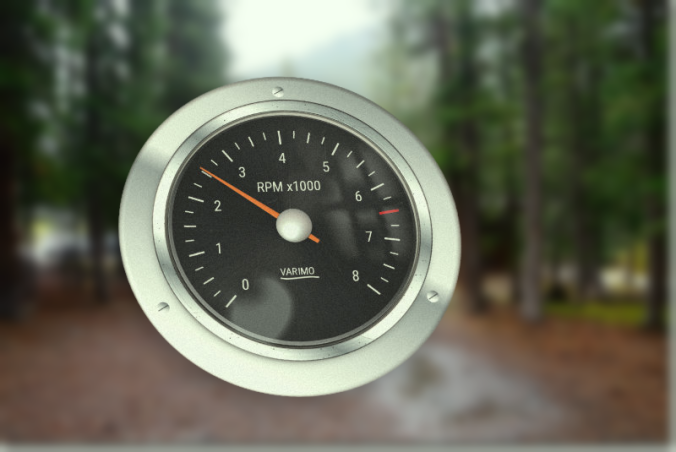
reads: **2500** rpm
